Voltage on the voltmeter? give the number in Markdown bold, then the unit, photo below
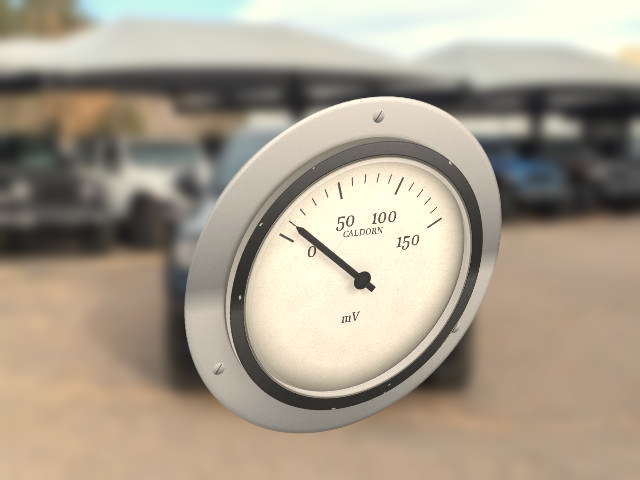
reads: **10** mV
